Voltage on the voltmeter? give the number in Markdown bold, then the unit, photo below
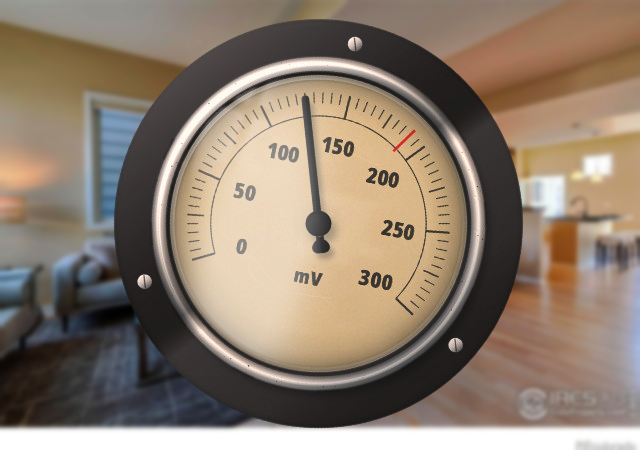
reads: **125** mV
